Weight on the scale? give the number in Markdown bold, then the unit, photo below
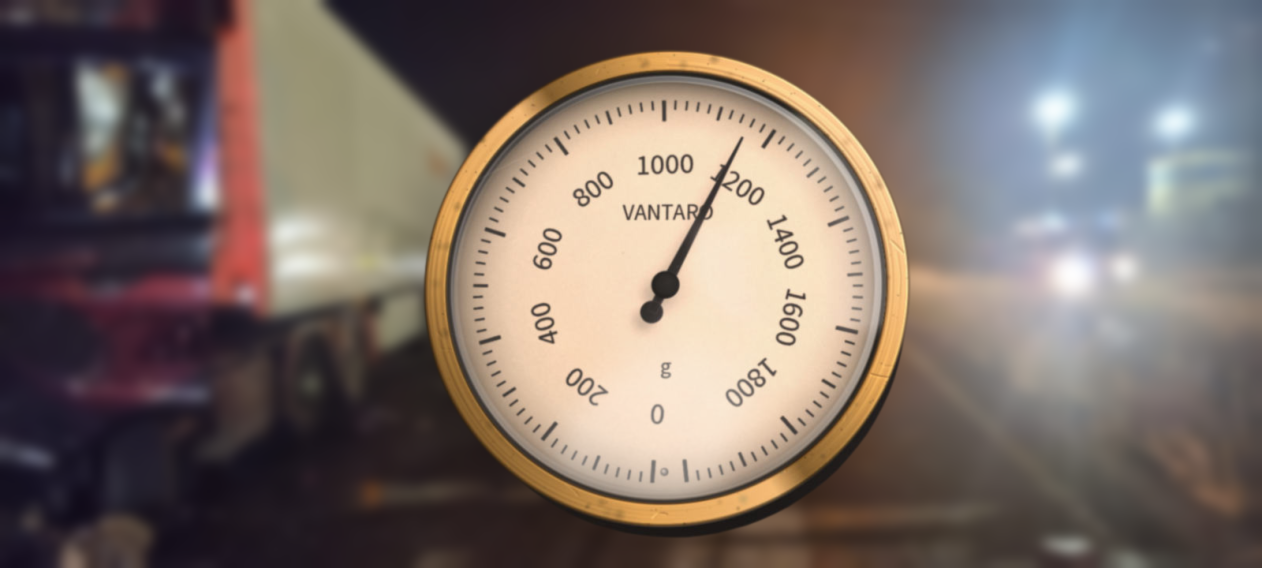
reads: **1160** g
